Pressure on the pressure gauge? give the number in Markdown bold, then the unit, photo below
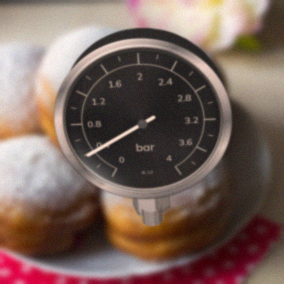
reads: **0.4** bar
